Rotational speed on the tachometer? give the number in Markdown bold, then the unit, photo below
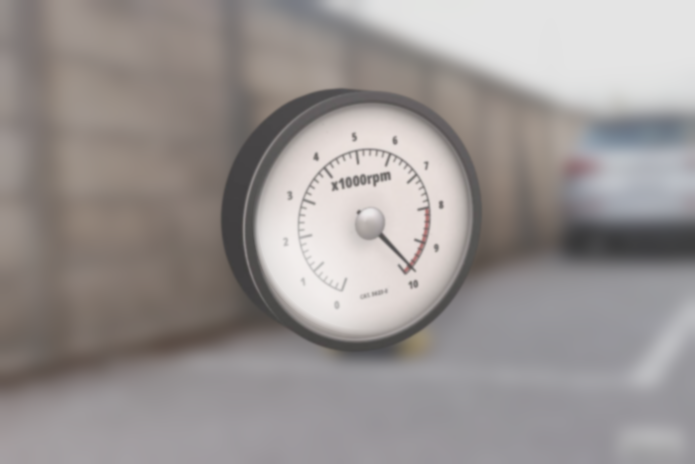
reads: **9800** rpm
